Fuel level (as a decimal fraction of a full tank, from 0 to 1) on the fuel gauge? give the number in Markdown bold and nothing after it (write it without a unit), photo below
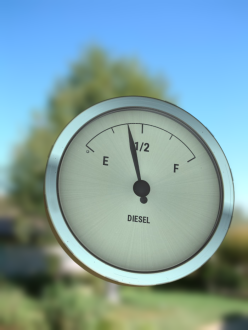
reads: **0.375**
